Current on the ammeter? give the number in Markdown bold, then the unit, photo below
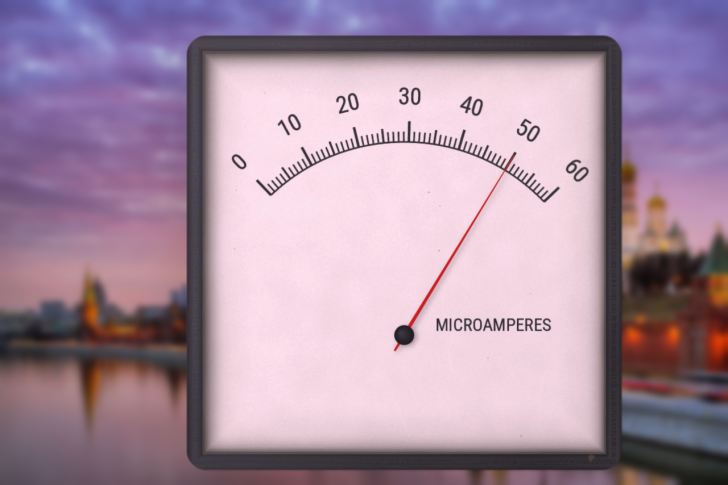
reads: **50** µA
